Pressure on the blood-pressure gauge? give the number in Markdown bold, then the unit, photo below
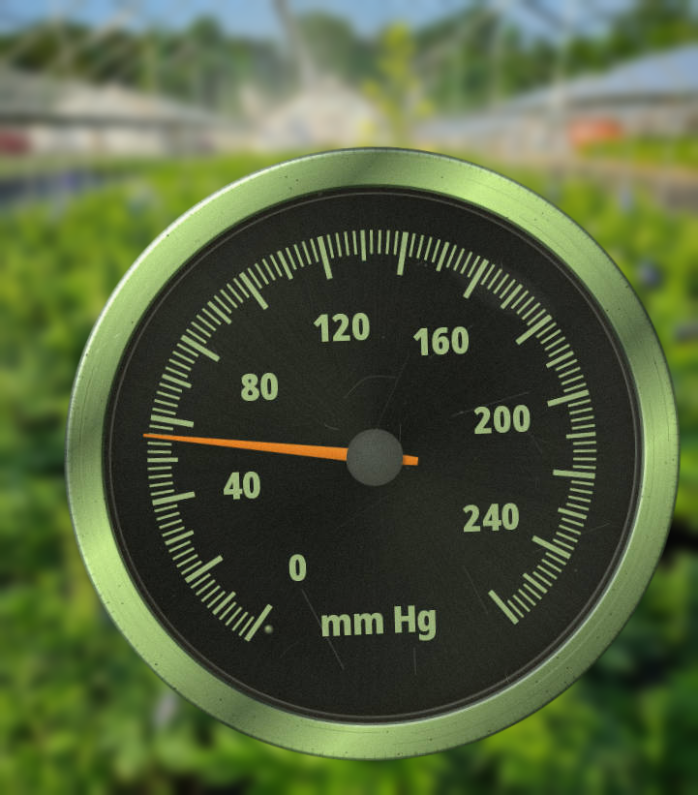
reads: **56** mmHg
